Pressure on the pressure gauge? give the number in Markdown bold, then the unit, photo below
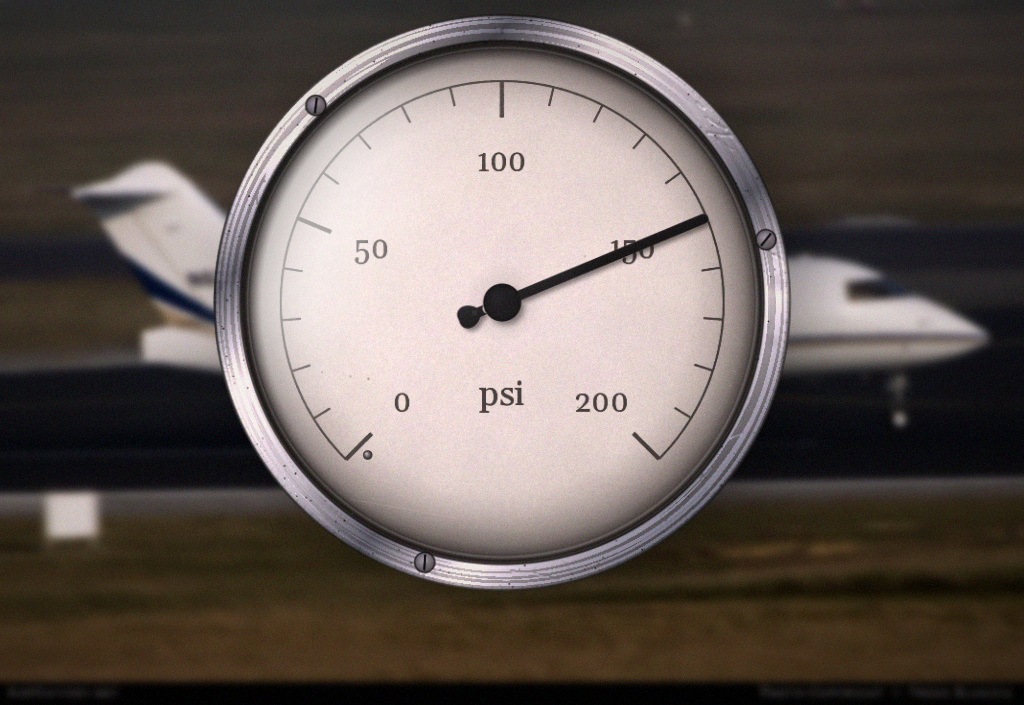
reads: **150** psi
